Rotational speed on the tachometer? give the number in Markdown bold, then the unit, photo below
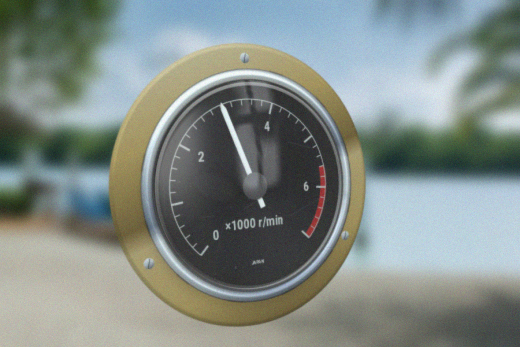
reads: **3000** rpm
